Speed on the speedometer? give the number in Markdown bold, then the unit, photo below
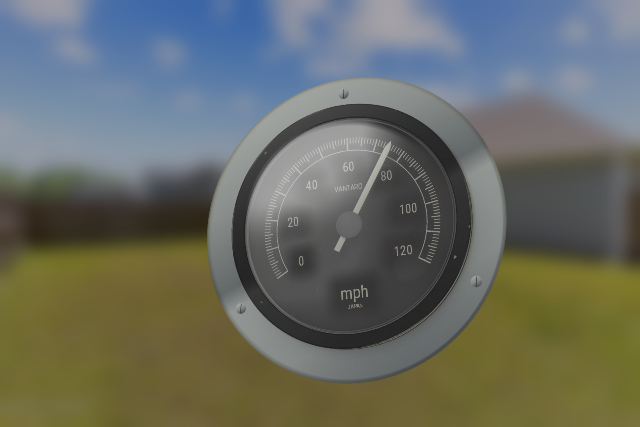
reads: **75** mph
